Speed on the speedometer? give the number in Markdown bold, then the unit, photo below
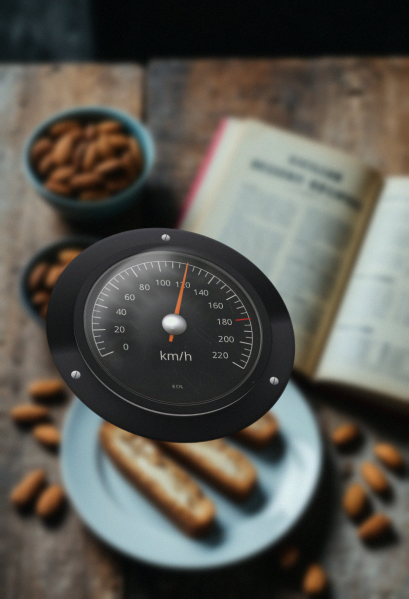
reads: **120** km/h
